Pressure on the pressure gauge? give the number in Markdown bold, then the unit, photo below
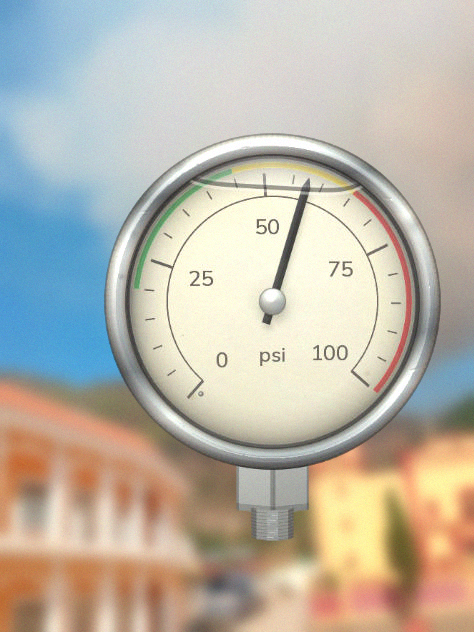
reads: **57.5** psi
